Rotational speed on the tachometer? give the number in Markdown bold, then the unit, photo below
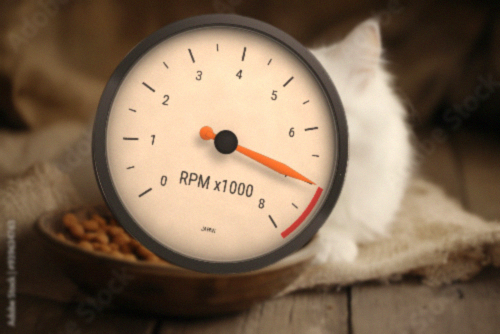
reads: **7000** rpm
